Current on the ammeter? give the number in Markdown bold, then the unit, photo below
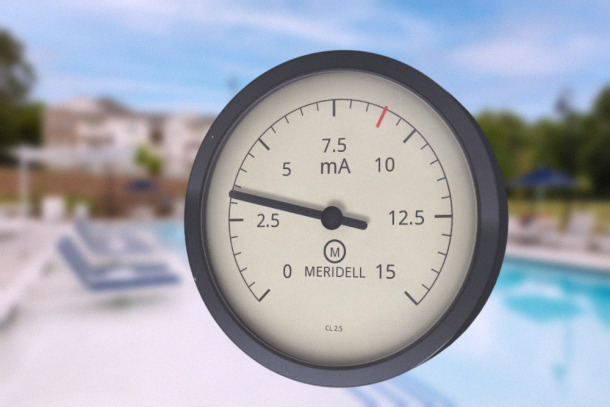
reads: **3.25** mA
